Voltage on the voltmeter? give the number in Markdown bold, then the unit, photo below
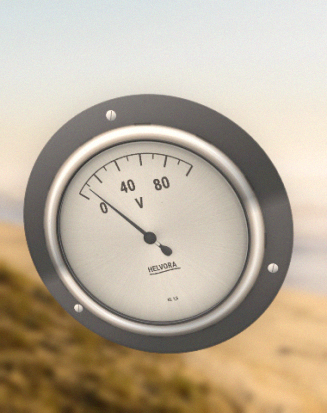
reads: **10** V
